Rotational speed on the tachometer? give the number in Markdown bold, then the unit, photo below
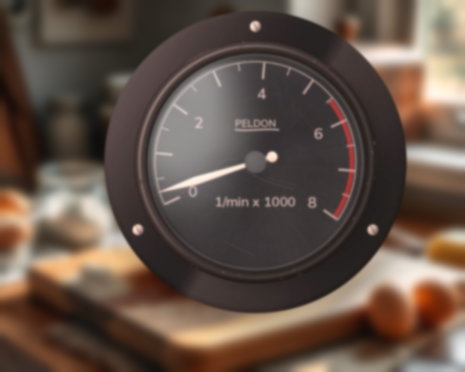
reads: **250** rpm
